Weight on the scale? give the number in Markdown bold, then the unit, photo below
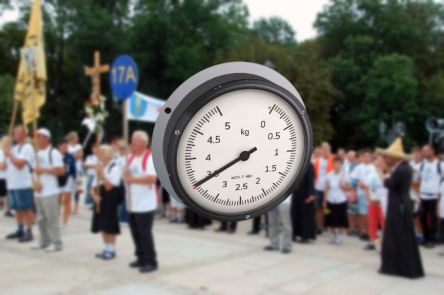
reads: **3.5** kg
